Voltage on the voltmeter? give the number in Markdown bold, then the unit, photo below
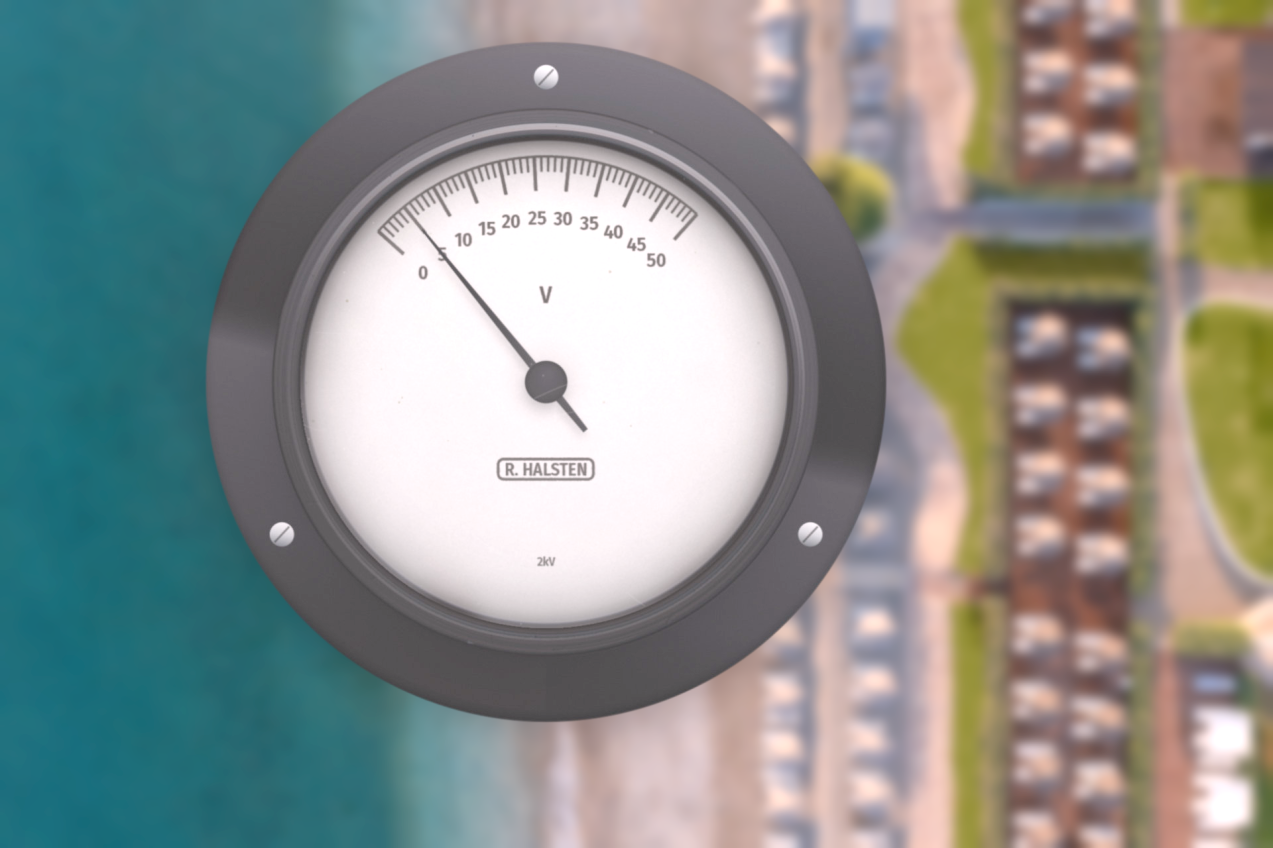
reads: **5** V
